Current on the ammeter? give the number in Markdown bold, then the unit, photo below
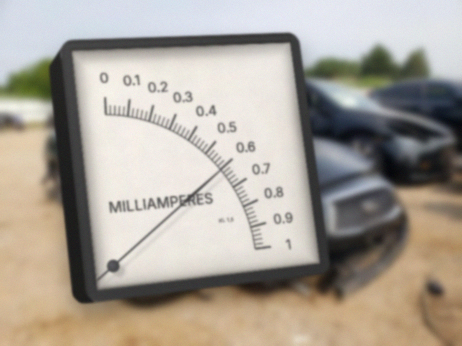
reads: **0.6** mA
